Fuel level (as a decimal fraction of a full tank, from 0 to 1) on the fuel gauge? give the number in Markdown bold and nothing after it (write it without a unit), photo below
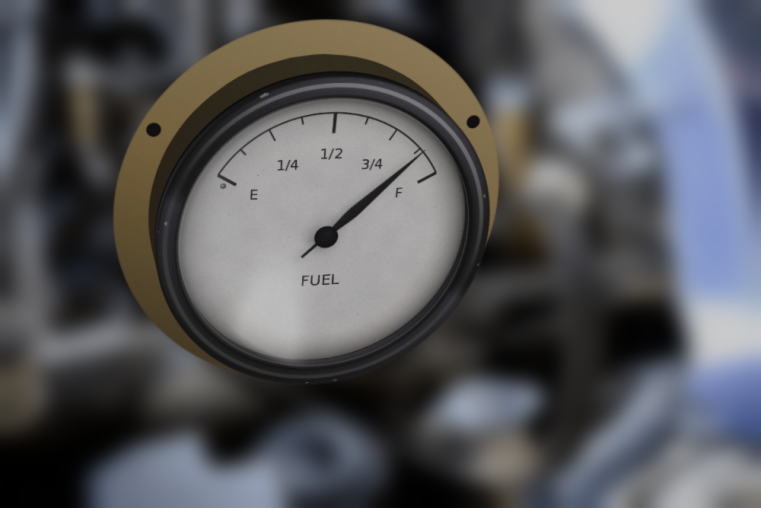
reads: **0.875**
